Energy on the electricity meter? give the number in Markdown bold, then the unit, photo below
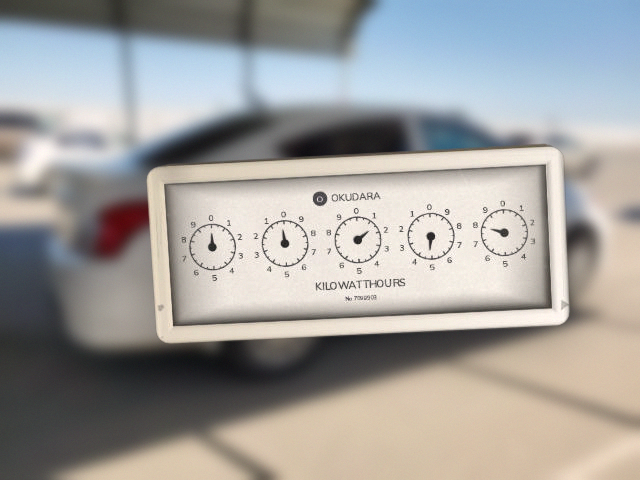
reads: **148** kWh
